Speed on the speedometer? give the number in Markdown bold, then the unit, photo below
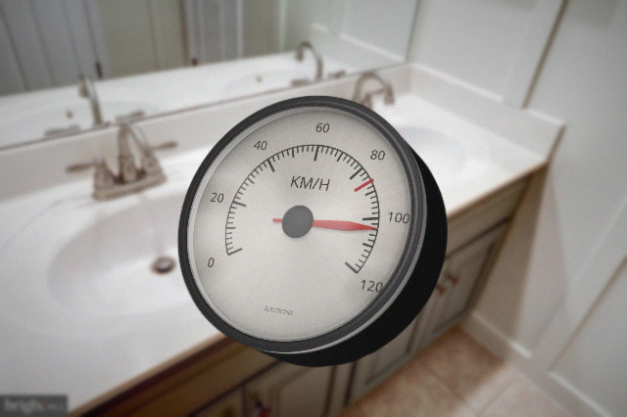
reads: **104** km/h
